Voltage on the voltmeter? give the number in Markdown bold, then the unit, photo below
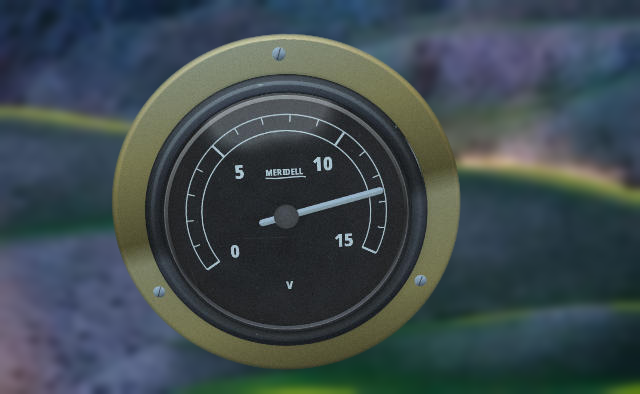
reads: **12.5** V
